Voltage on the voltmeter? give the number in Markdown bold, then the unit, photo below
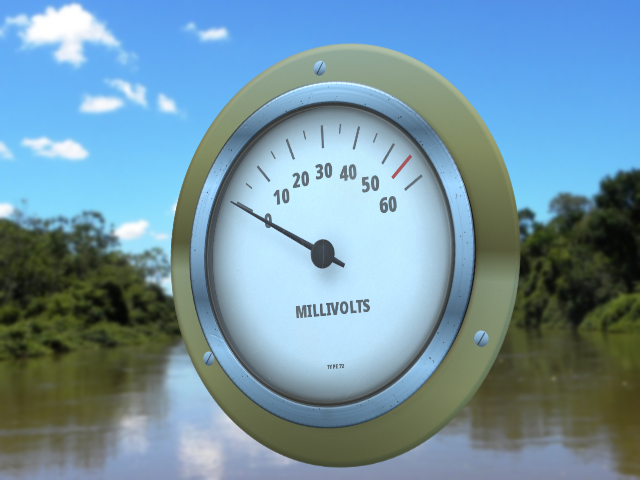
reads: **0** mV
